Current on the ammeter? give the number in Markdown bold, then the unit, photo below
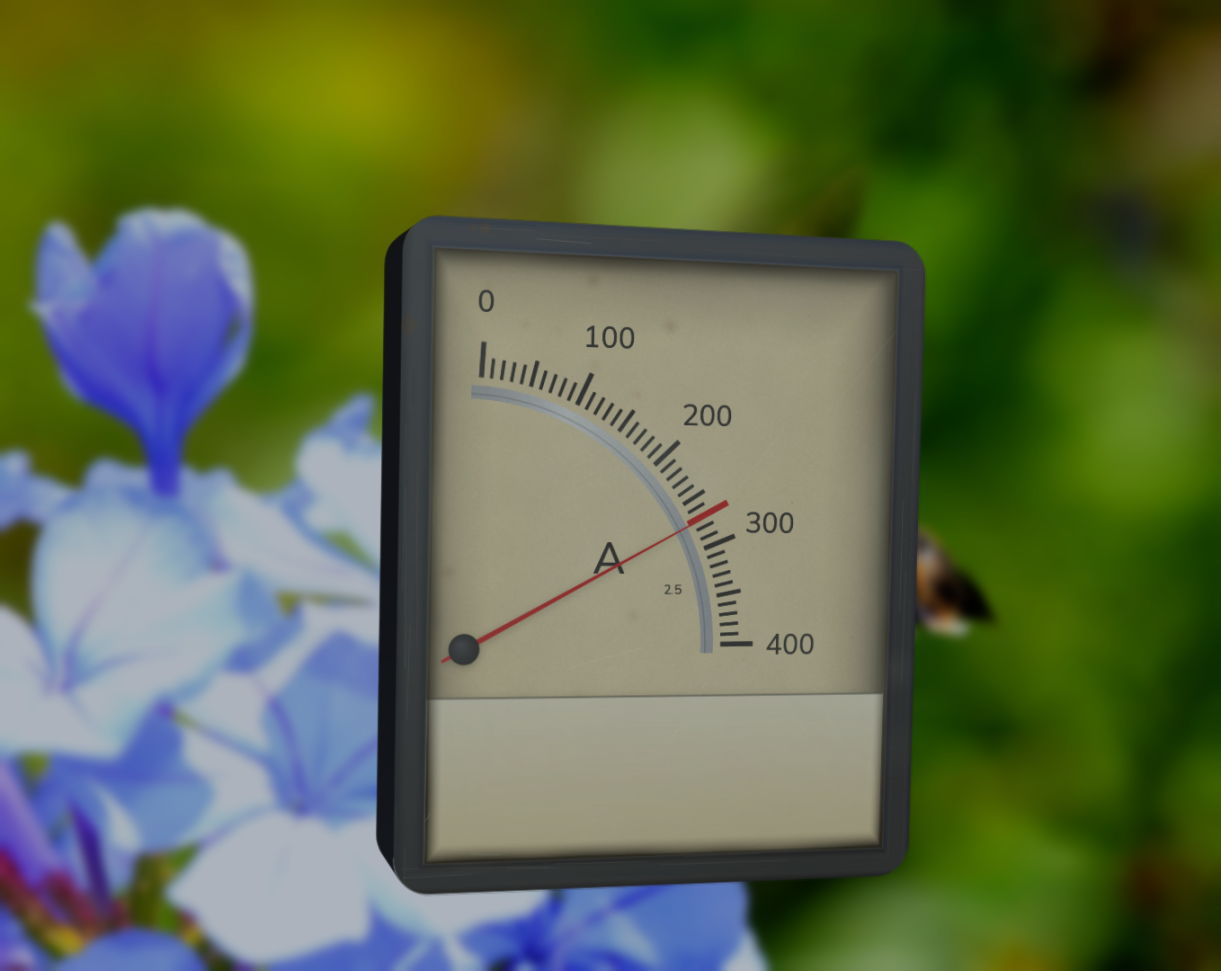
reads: **270** A
